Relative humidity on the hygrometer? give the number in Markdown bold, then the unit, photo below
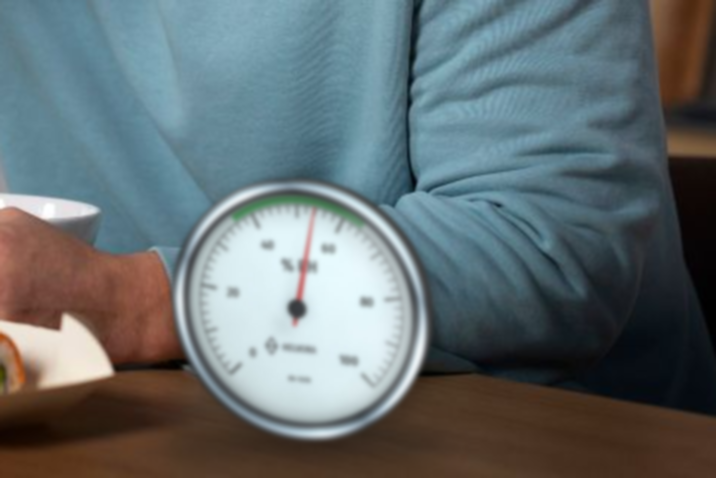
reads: **54** %
